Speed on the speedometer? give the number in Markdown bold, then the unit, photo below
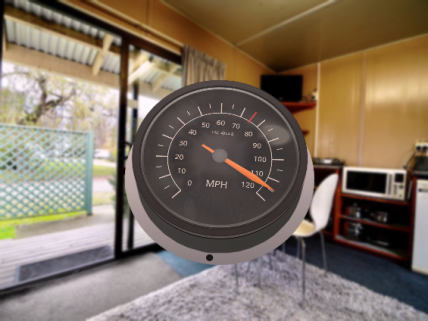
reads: **115** mph
